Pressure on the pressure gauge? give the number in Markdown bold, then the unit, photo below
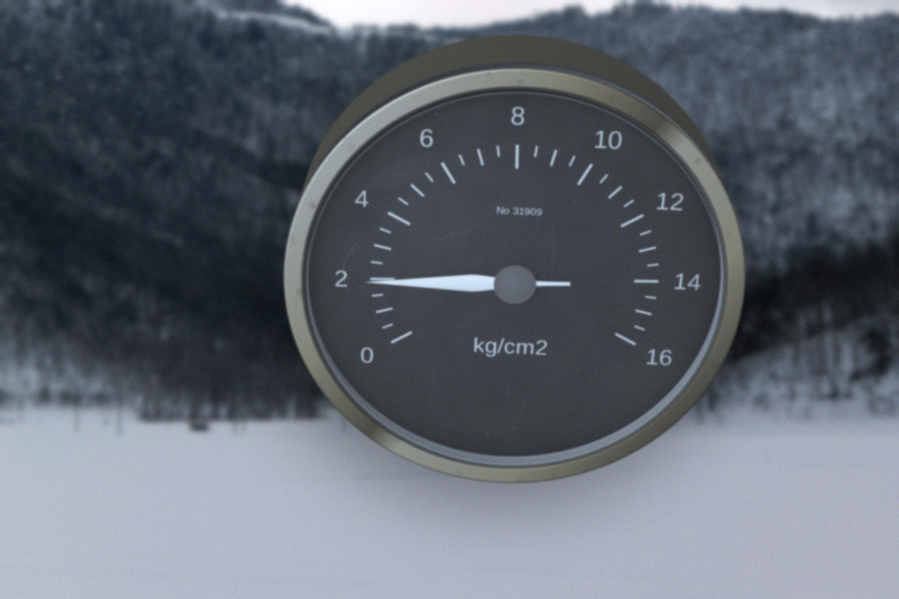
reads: **2** kg/cm²
